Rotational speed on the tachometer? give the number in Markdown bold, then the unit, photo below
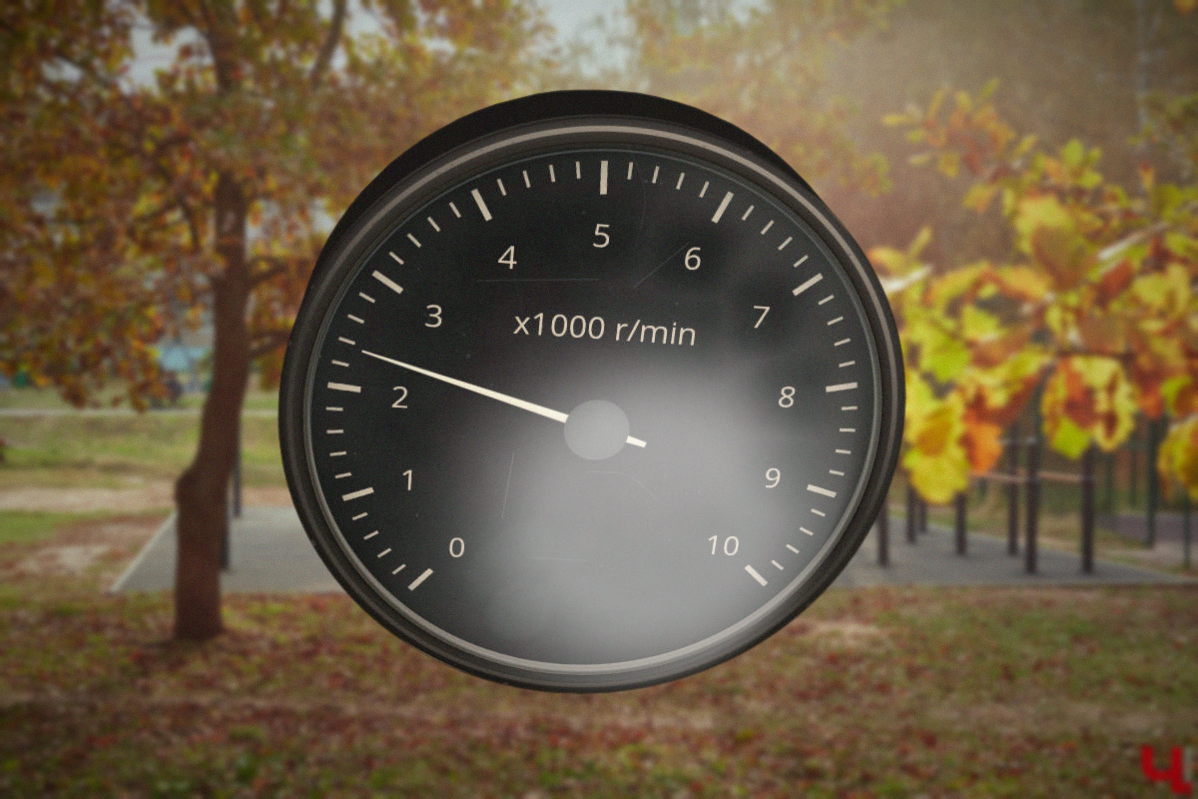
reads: **2400** rpm
